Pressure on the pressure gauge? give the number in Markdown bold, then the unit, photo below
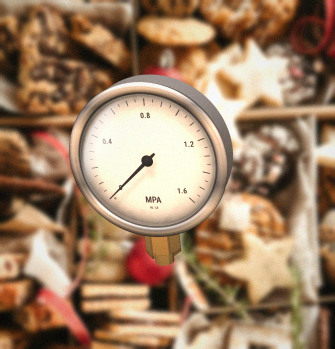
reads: **0** MPa
